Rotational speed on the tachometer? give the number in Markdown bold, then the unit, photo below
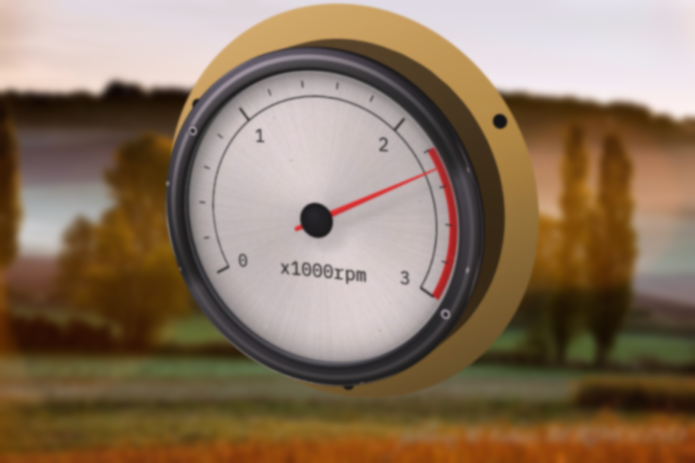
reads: **2300** rpm
